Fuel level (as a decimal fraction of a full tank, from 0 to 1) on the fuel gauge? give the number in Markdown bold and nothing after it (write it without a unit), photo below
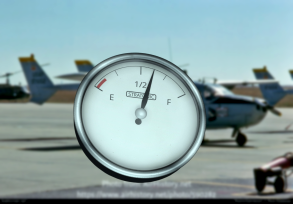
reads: **0.625**
